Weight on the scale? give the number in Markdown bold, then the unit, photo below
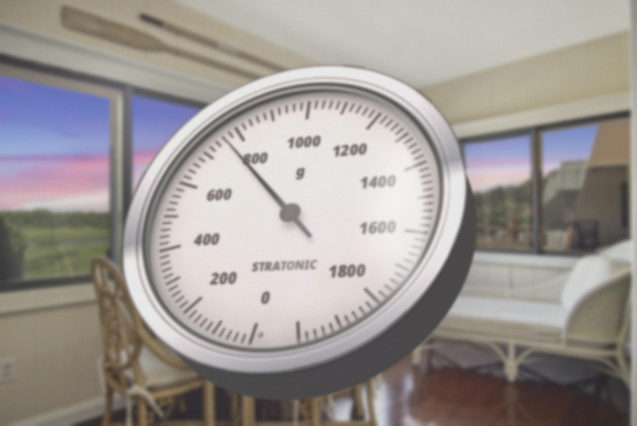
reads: **760** g
